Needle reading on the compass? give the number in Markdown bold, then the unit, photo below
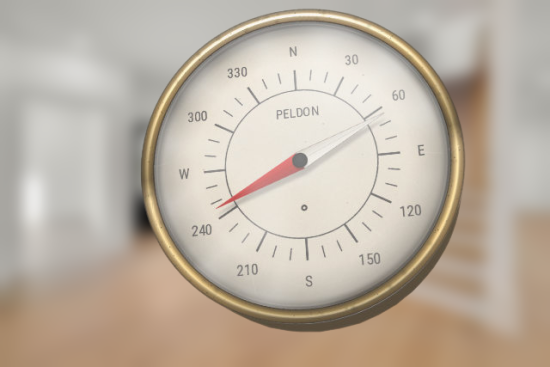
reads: **245** °
